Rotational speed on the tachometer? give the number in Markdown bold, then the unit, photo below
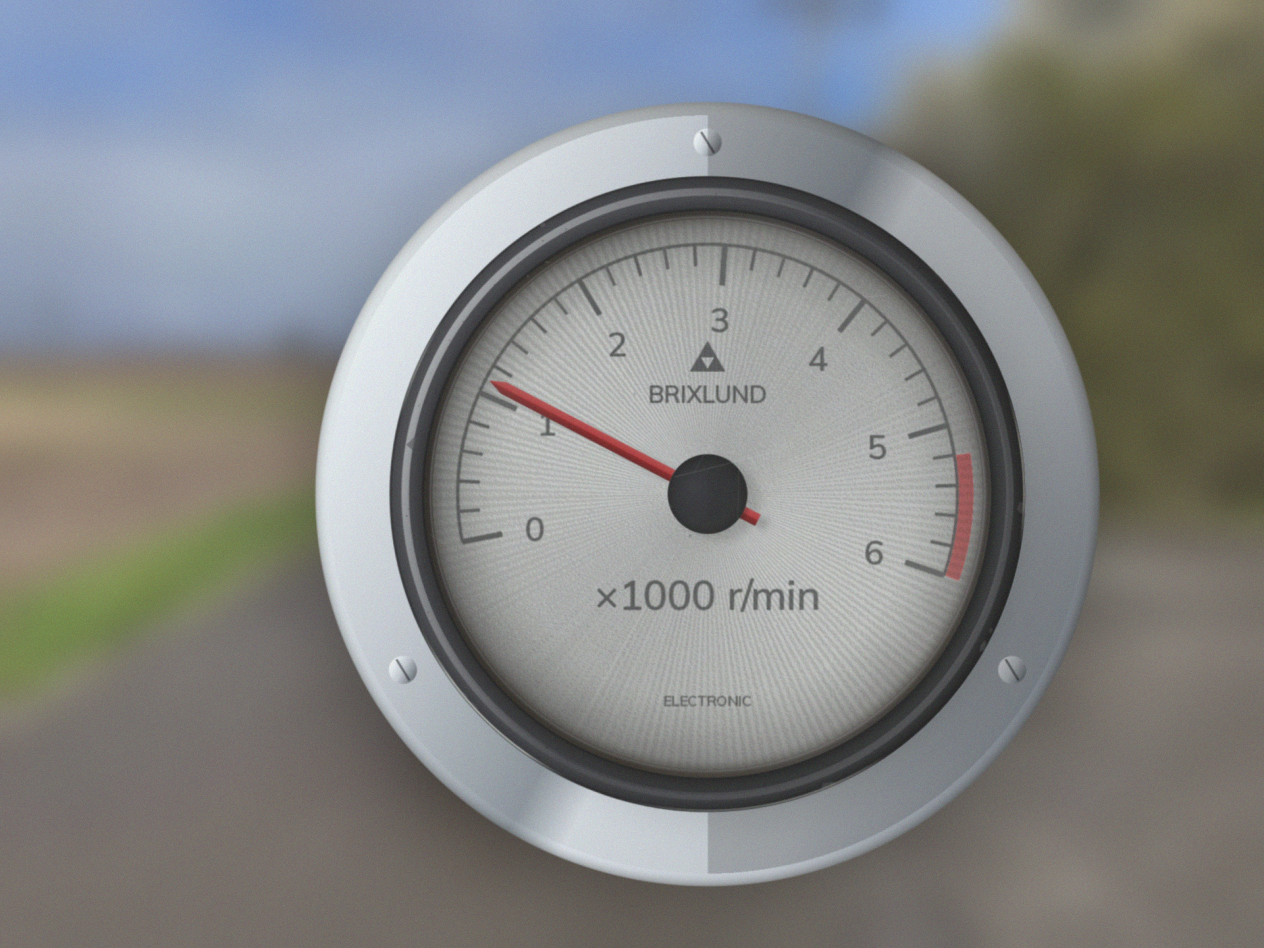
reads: **1100** rpm
